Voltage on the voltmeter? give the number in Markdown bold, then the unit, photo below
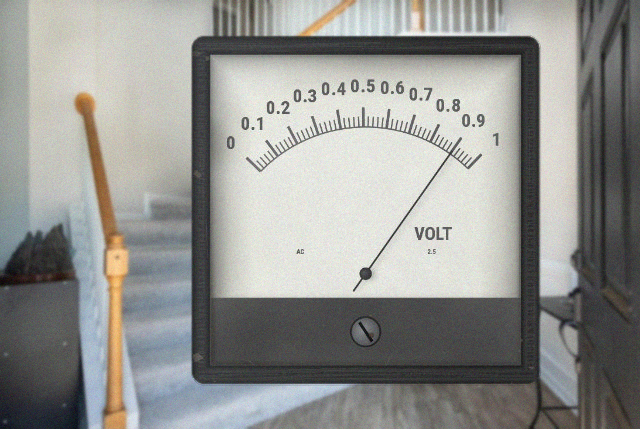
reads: **0.9** V
